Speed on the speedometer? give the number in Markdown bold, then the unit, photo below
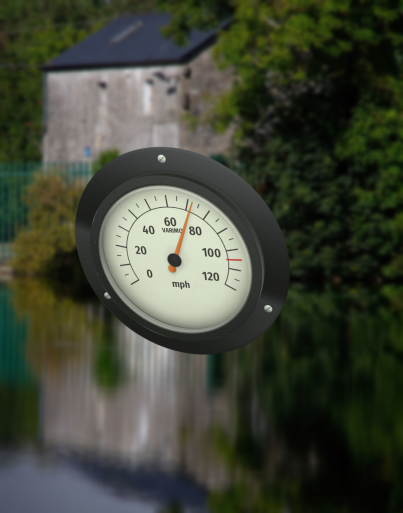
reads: **72.5** mph
